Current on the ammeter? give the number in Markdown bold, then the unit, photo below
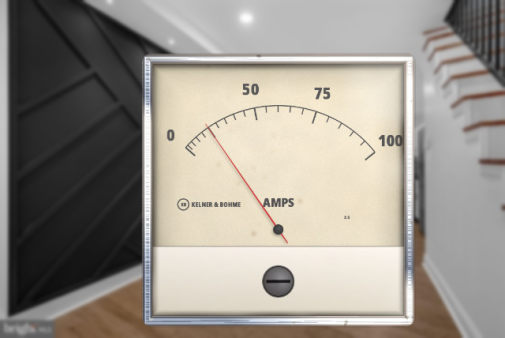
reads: **25** A
